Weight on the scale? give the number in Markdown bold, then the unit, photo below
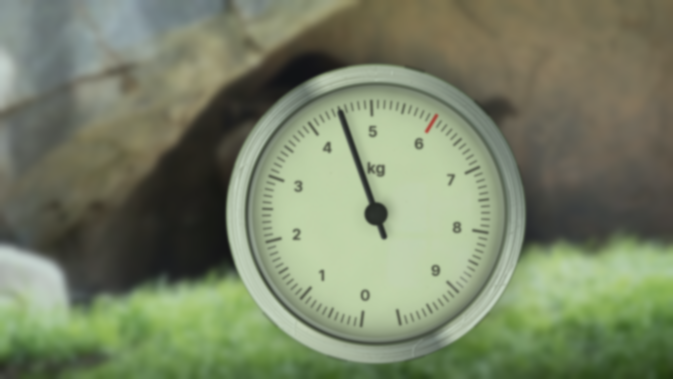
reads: **4.5** kg
